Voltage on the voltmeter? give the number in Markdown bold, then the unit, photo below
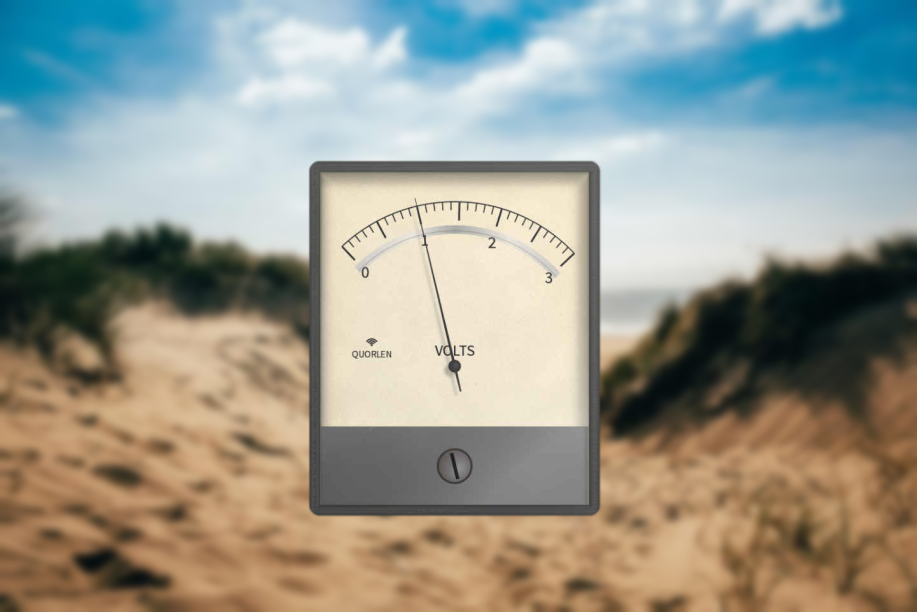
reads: **1** V
